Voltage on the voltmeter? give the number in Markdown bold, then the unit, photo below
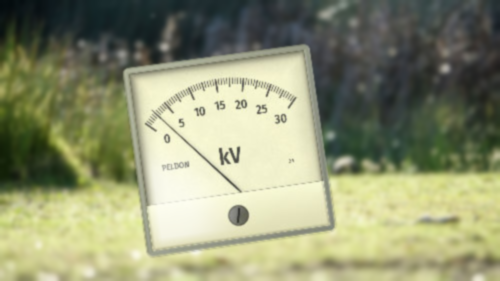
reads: **2.5** kV
